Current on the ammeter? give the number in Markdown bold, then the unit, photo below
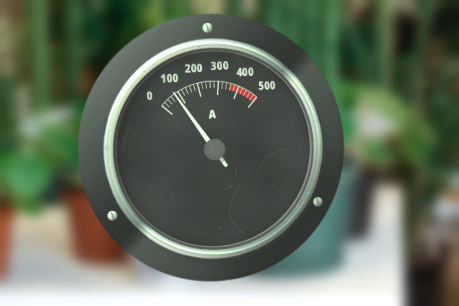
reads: **80** A
